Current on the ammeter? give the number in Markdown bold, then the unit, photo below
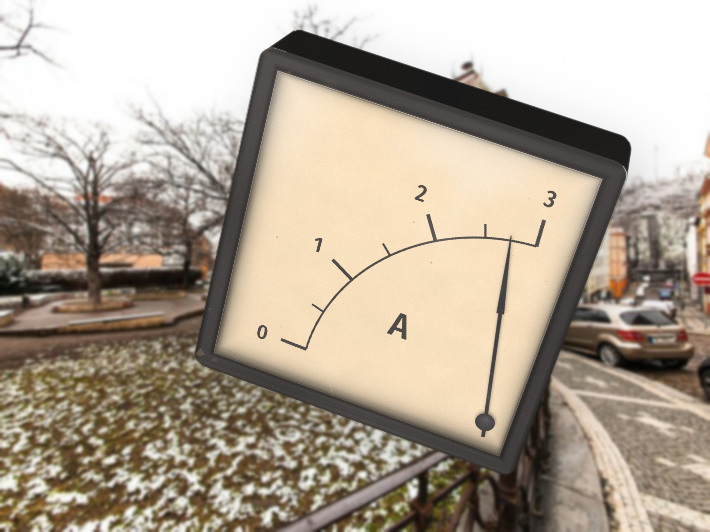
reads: **2.75** A
